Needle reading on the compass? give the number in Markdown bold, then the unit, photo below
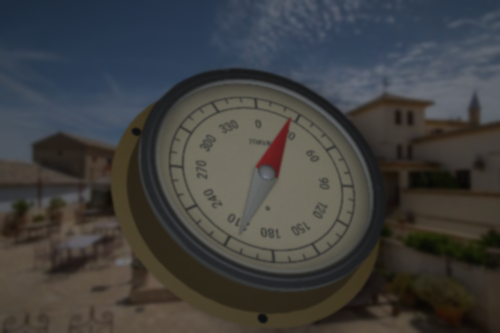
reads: **25** °
